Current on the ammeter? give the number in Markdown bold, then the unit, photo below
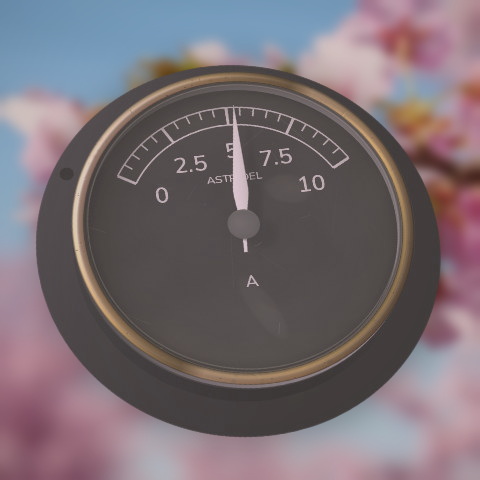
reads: **5.25** A
